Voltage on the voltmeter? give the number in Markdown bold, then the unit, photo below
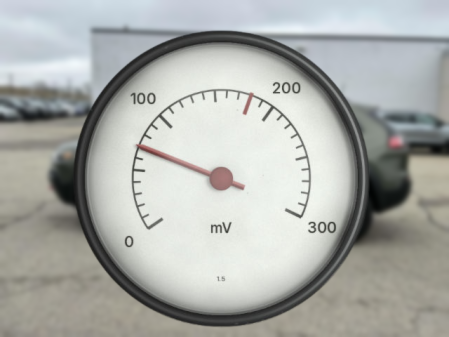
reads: **70** mV
